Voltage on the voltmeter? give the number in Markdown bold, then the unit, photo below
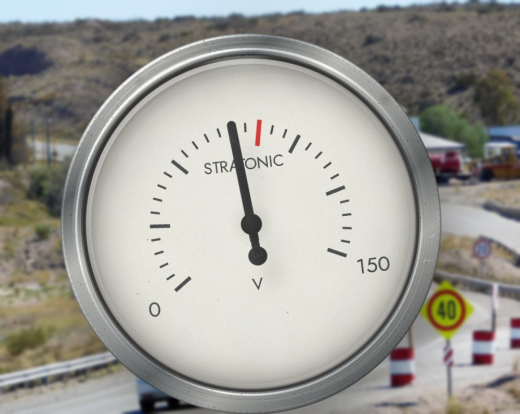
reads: **75** V
